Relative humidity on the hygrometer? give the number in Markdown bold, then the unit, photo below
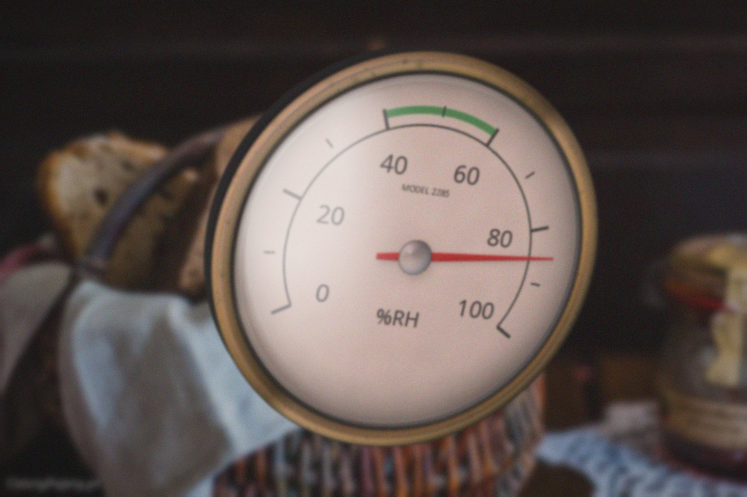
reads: **85** %
